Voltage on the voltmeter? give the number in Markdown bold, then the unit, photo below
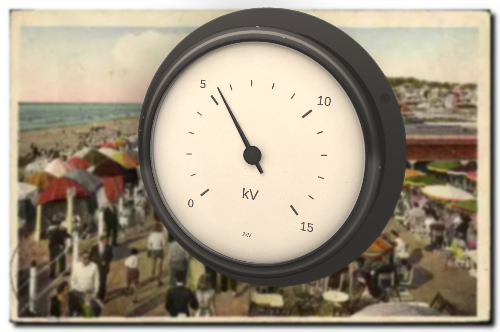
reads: **5.5** kV
